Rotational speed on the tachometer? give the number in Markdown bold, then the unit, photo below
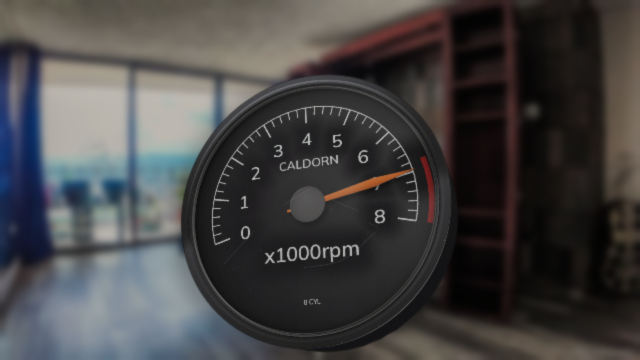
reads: **7000** rpm
